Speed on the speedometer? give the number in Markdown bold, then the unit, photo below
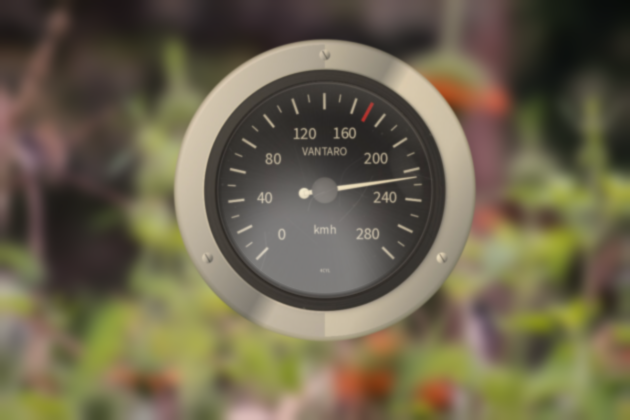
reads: **225** km/h
